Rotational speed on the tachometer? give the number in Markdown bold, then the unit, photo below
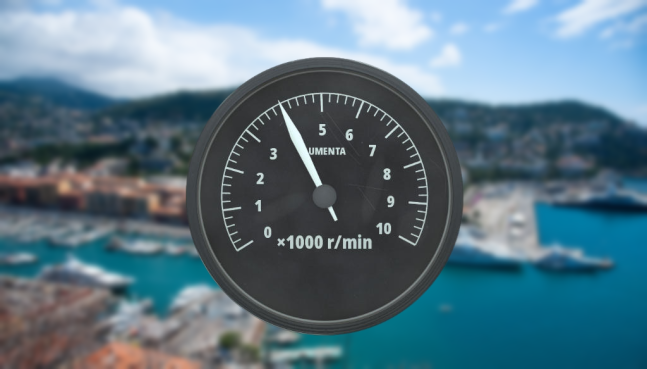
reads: **4000** rpm
